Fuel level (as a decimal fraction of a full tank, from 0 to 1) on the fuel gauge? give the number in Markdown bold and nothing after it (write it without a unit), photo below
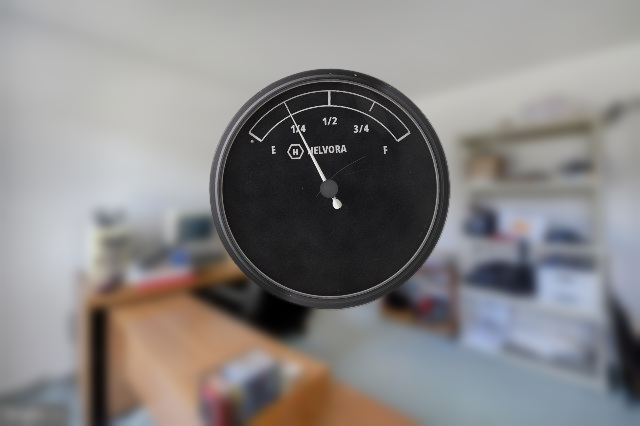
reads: **0.25**
